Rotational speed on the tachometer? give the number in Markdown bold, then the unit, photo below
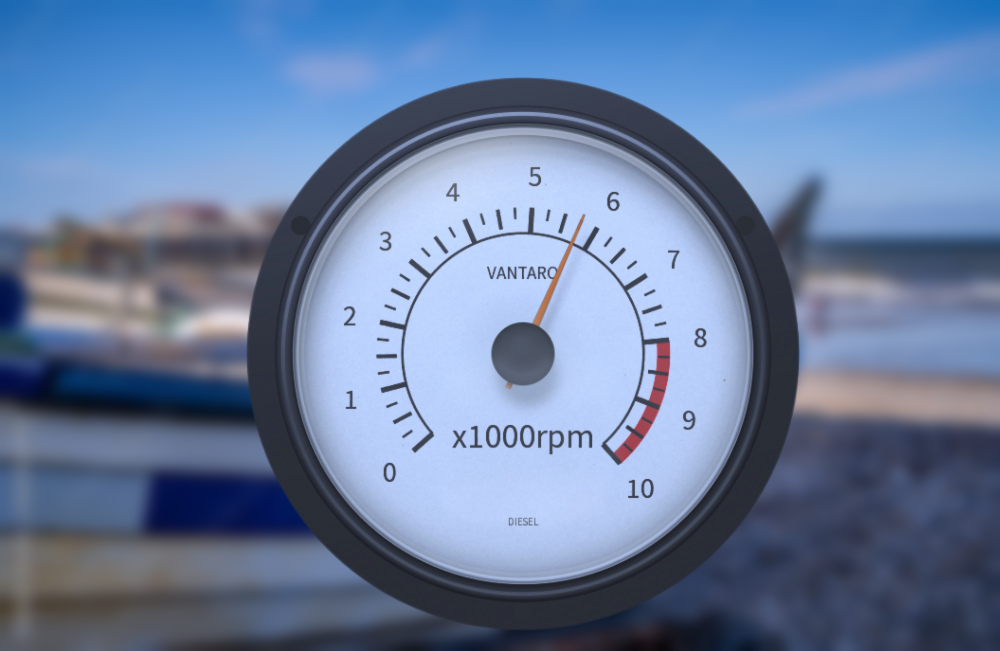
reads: **5750** rpm
